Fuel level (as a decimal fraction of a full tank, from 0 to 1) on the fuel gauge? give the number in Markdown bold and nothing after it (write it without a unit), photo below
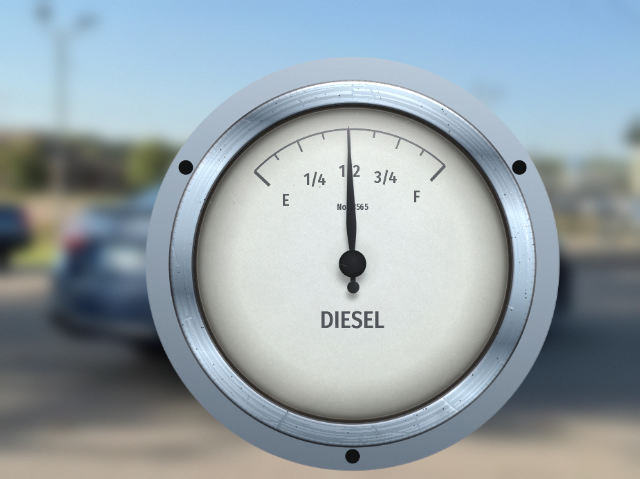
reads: **0.5**
